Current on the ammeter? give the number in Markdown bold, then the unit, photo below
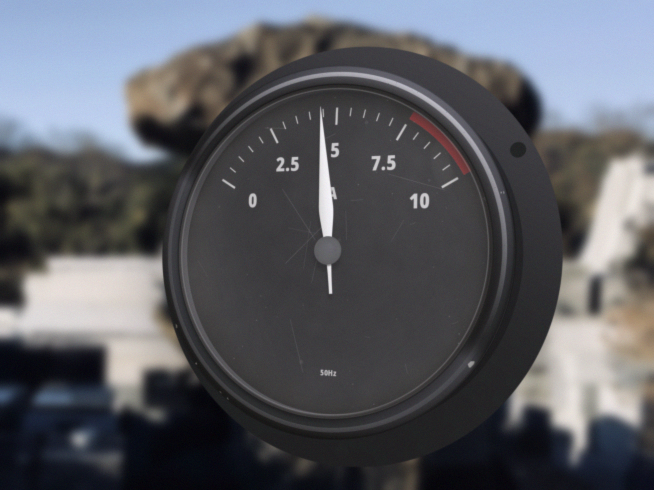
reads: **4.5** A
